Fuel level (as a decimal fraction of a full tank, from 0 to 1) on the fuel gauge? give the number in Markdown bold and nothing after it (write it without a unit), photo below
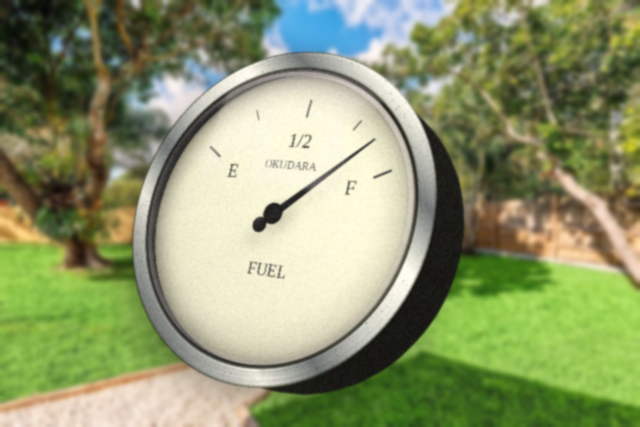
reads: **0.875**
